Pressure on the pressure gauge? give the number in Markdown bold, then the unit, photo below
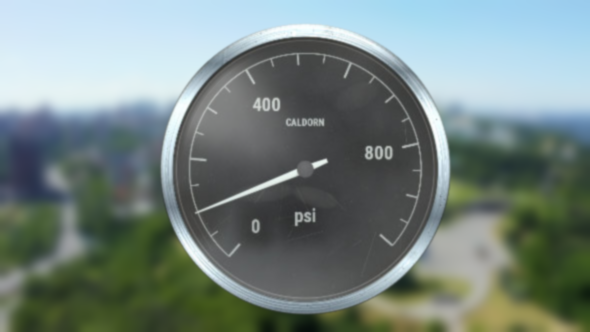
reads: **100** psi
